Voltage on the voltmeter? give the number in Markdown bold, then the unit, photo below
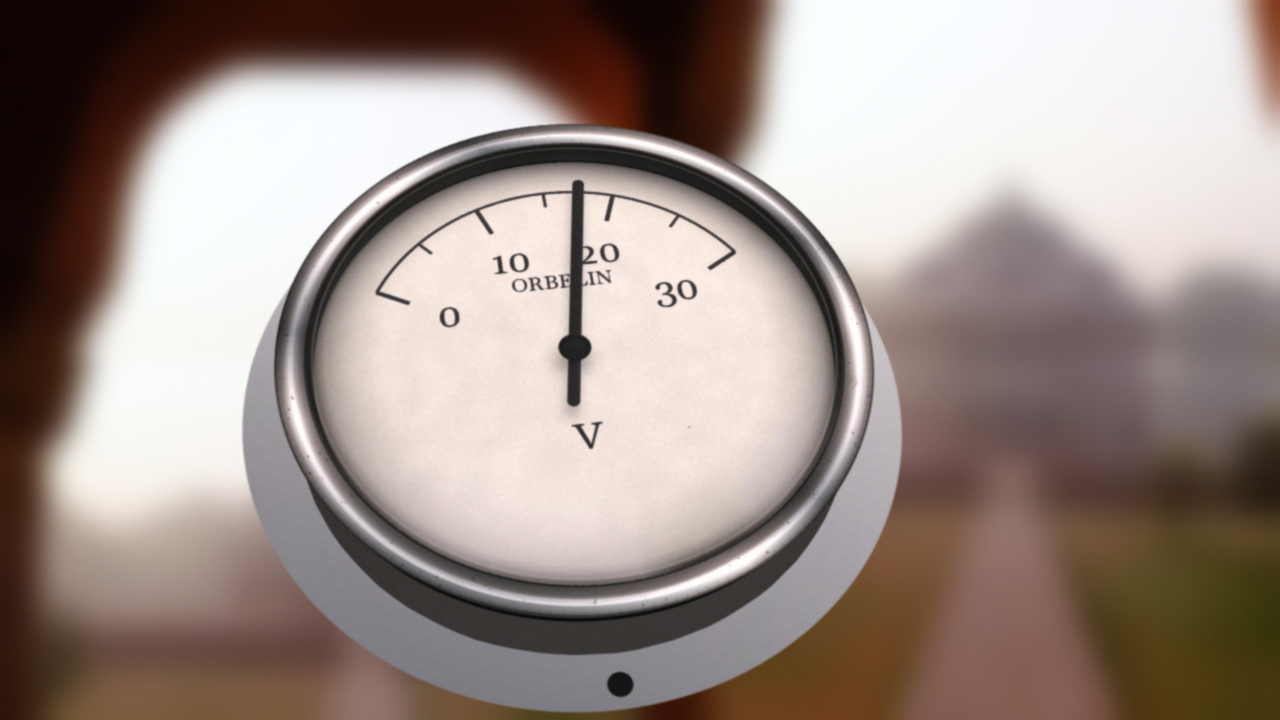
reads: **17.5** V
